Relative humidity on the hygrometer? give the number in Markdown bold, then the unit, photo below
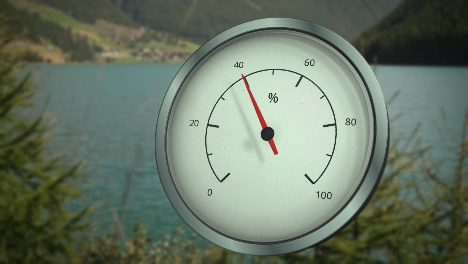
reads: **40** %
